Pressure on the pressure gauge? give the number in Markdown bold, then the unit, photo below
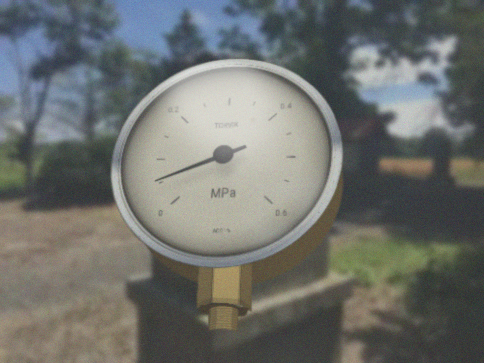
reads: **0.05** MPa
